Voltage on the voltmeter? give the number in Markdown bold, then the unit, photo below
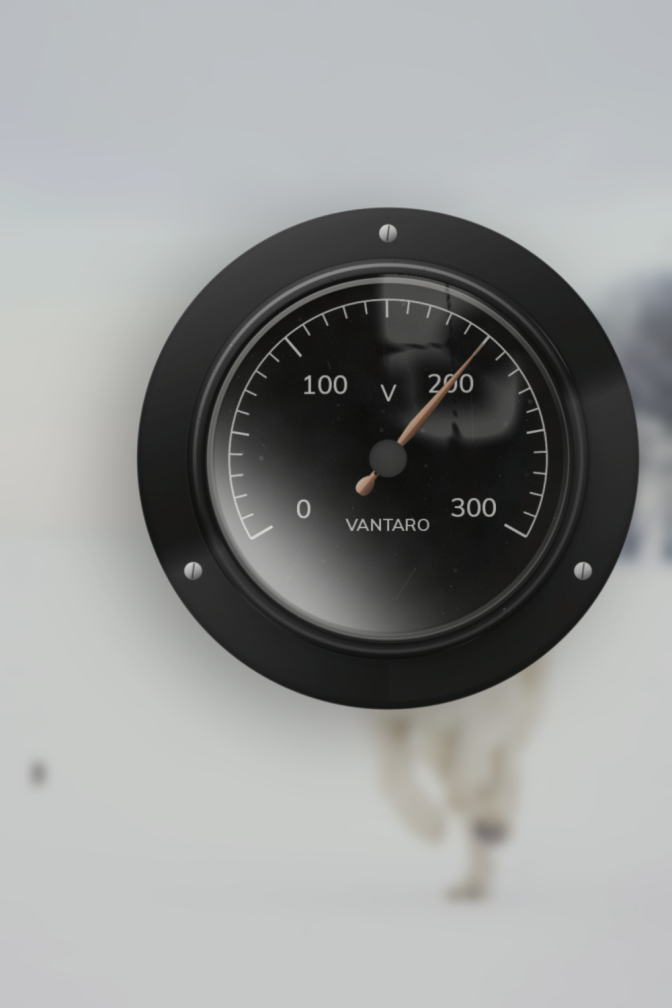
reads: **200** V
